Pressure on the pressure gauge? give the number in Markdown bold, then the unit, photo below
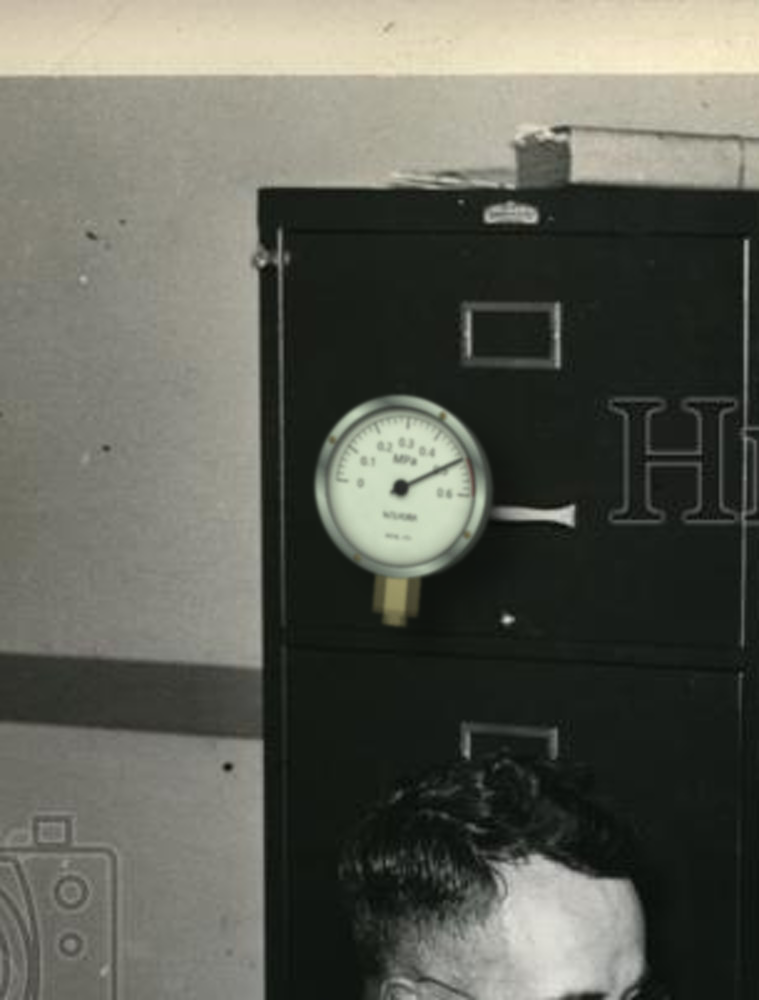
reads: **0.5** MPa
